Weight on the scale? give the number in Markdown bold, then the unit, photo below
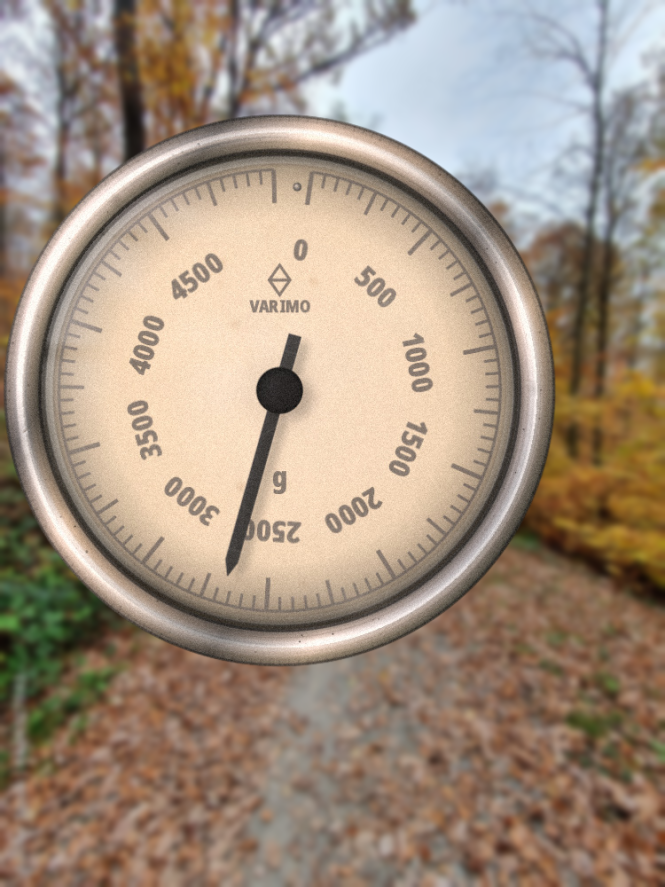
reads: **2675** g
